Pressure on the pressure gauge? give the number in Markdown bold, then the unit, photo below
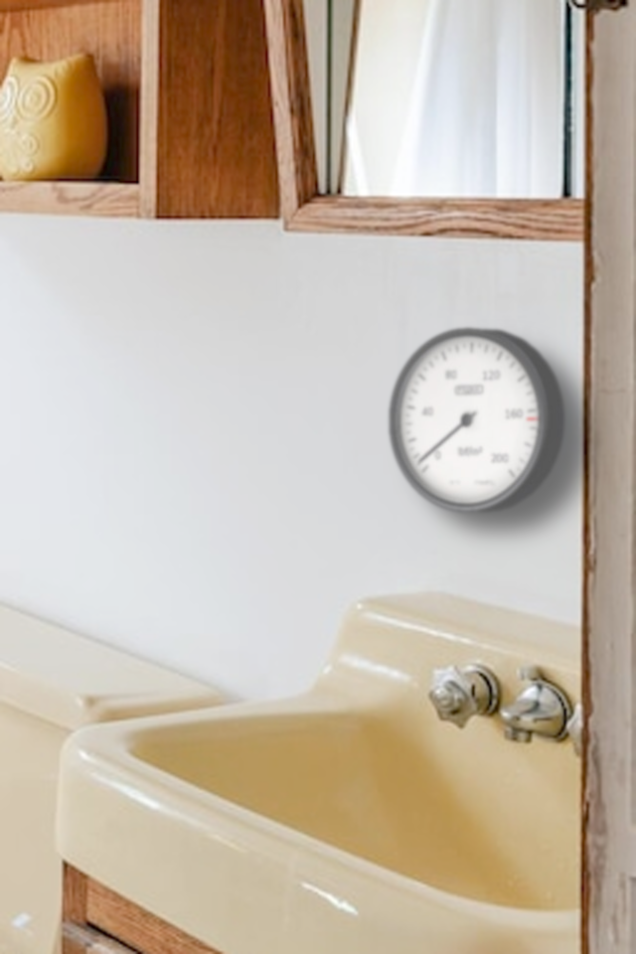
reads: **5** psi
